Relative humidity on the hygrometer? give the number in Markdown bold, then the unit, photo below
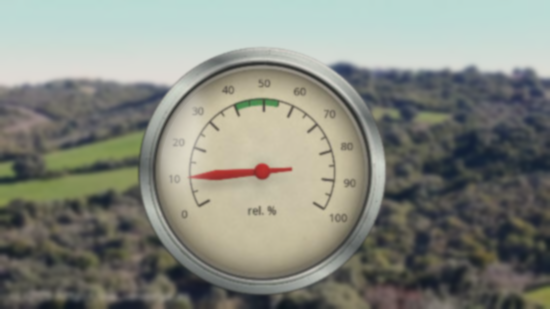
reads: **10** %
